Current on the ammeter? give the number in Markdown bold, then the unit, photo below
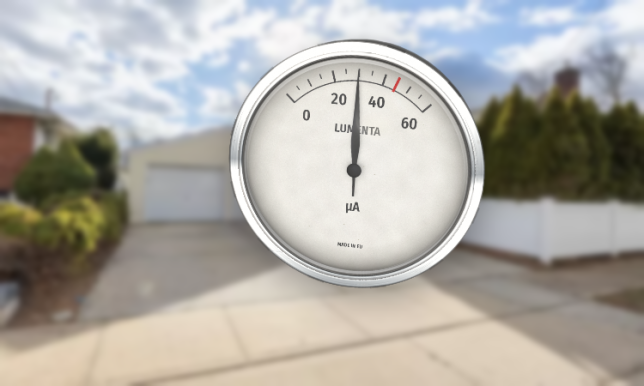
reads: **30** µA
